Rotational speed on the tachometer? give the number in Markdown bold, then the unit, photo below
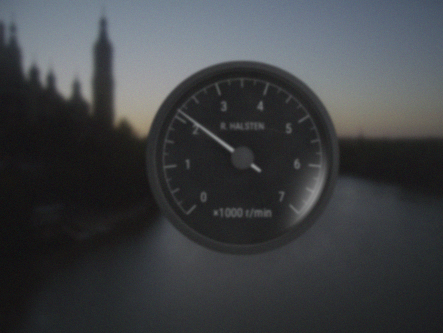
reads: **2125** rpm
